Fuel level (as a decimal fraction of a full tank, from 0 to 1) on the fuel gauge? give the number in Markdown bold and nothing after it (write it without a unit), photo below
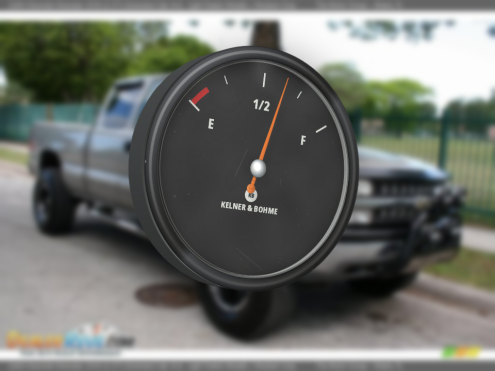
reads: **0.625**
